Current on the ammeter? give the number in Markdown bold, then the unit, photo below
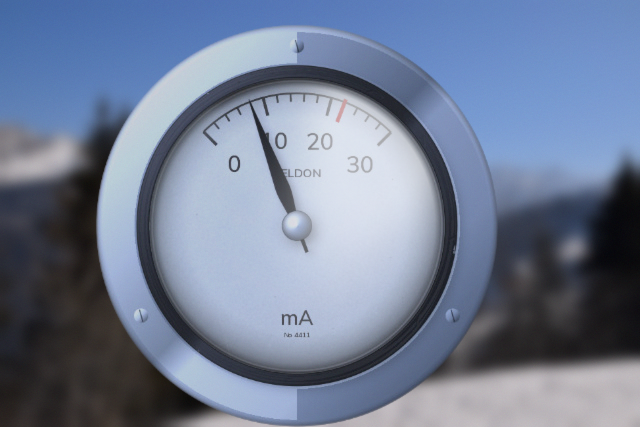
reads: **8** mA
